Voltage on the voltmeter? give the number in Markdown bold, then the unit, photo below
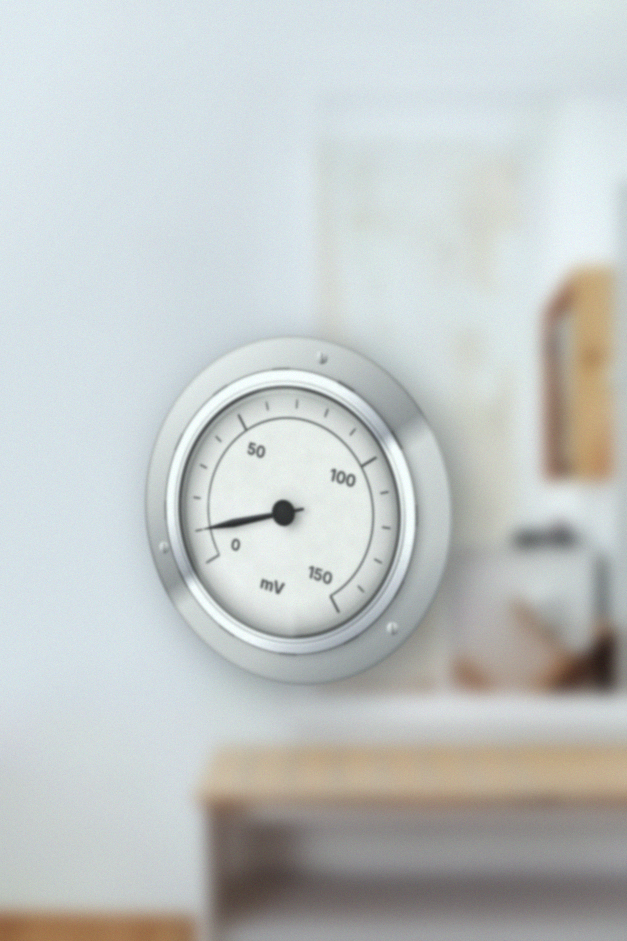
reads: **10** mV
